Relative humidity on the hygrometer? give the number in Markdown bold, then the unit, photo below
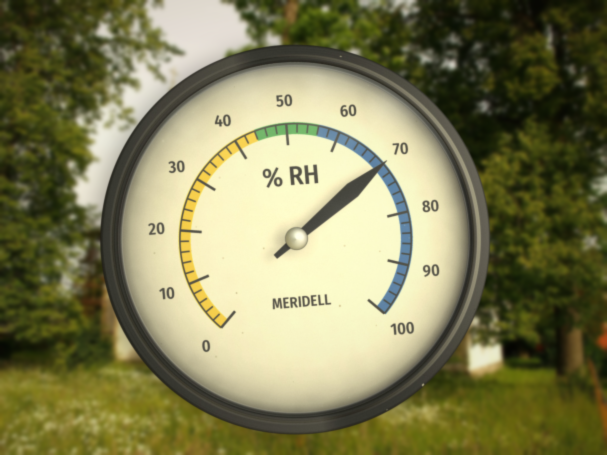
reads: **70** %
